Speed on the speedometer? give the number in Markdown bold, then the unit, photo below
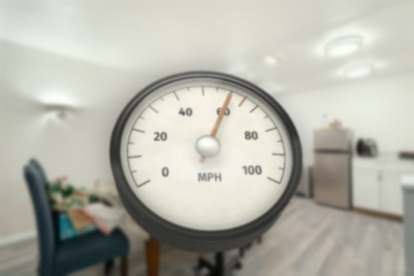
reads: **60** mph
